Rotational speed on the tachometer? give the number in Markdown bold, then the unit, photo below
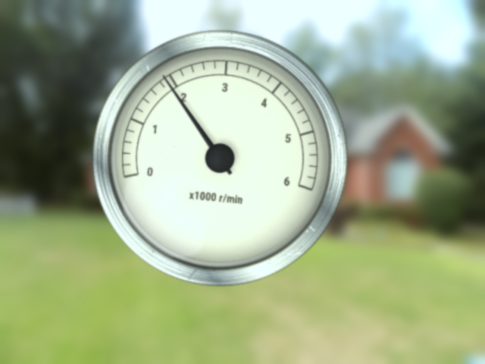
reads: **1900** rpm
